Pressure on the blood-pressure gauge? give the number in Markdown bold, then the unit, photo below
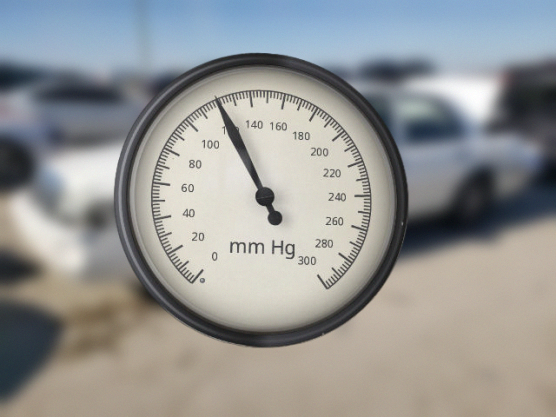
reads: **120** mmHg
